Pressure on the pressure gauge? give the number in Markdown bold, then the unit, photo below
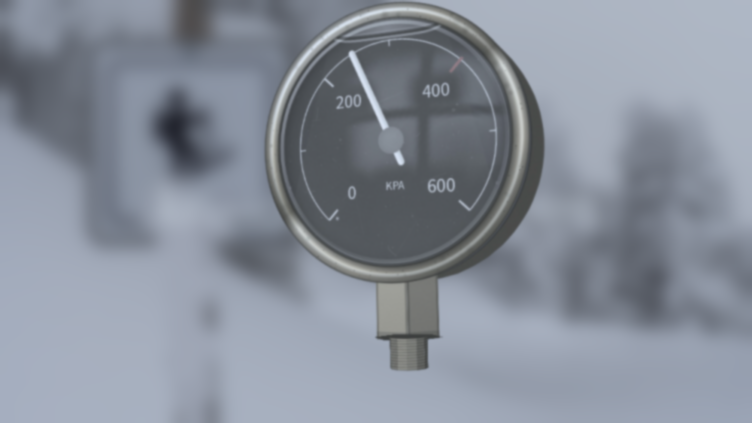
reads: **250** kPa
